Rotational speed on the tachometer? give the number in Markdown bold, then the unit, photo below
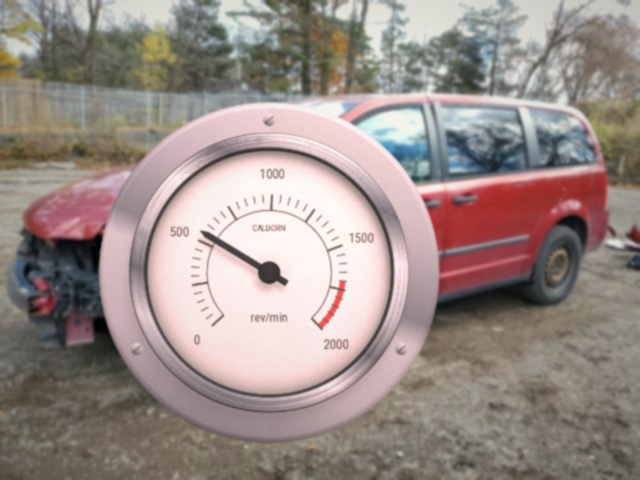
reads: **550** rpm
